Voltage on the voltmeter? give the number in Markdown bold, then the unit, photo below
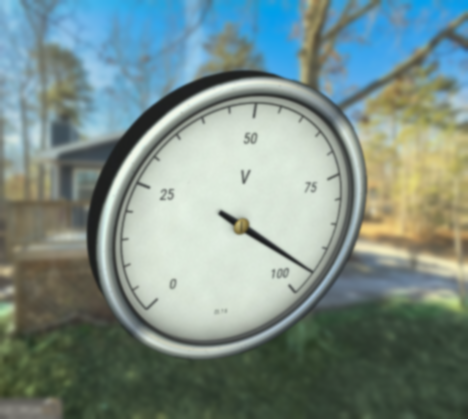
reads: **95** V
